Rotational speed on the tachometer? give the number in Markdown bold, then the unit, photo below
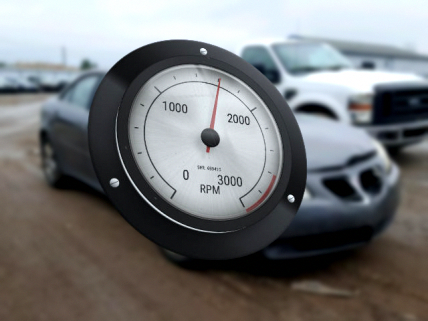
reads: **1600** rpm
